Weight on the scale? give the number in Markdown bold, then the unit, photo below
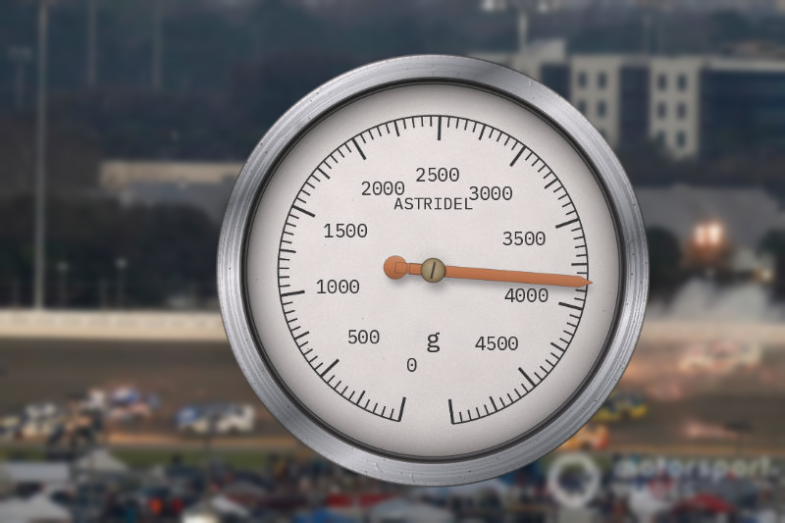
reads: **3850** g
